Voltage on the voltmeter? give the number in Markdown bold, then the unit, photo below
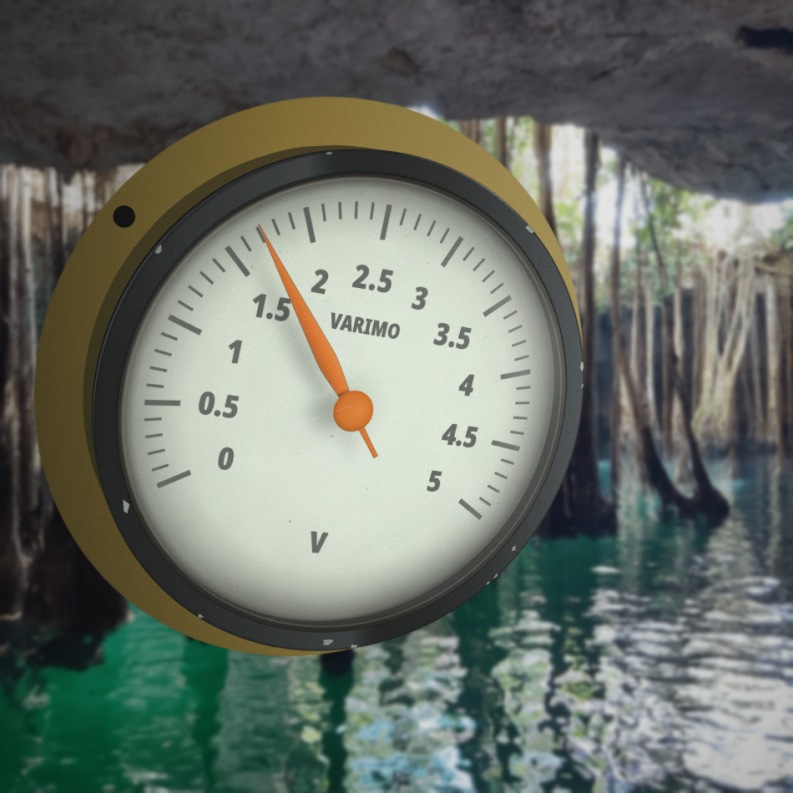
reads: **1.7** V
